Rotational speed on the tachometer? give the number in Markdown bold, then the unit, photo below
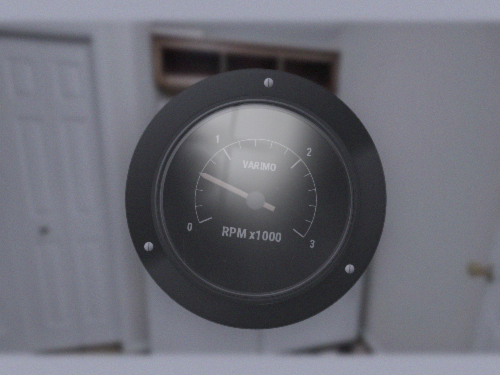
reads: **600** rpm
